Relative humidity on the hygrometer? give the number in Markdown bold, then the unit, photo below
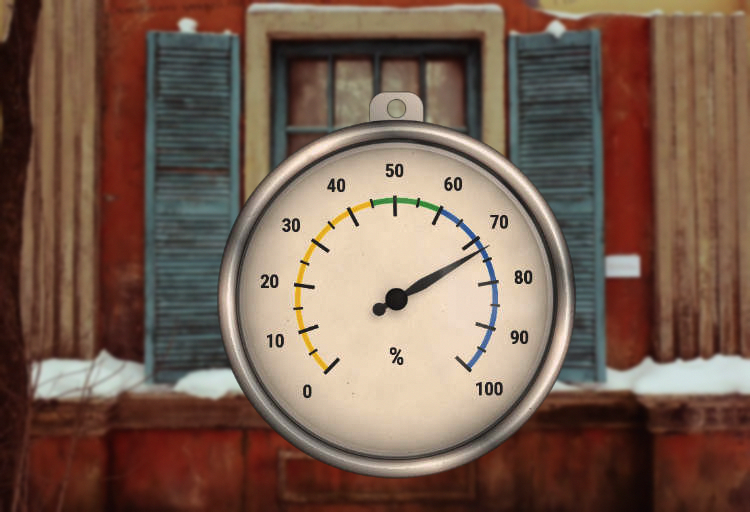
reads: **72.5** %
